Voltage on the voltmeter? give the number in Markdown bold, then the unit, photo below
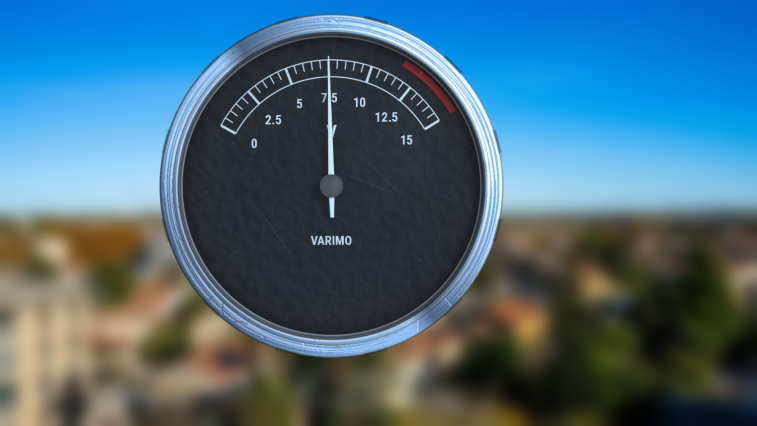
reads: **7.5** V
